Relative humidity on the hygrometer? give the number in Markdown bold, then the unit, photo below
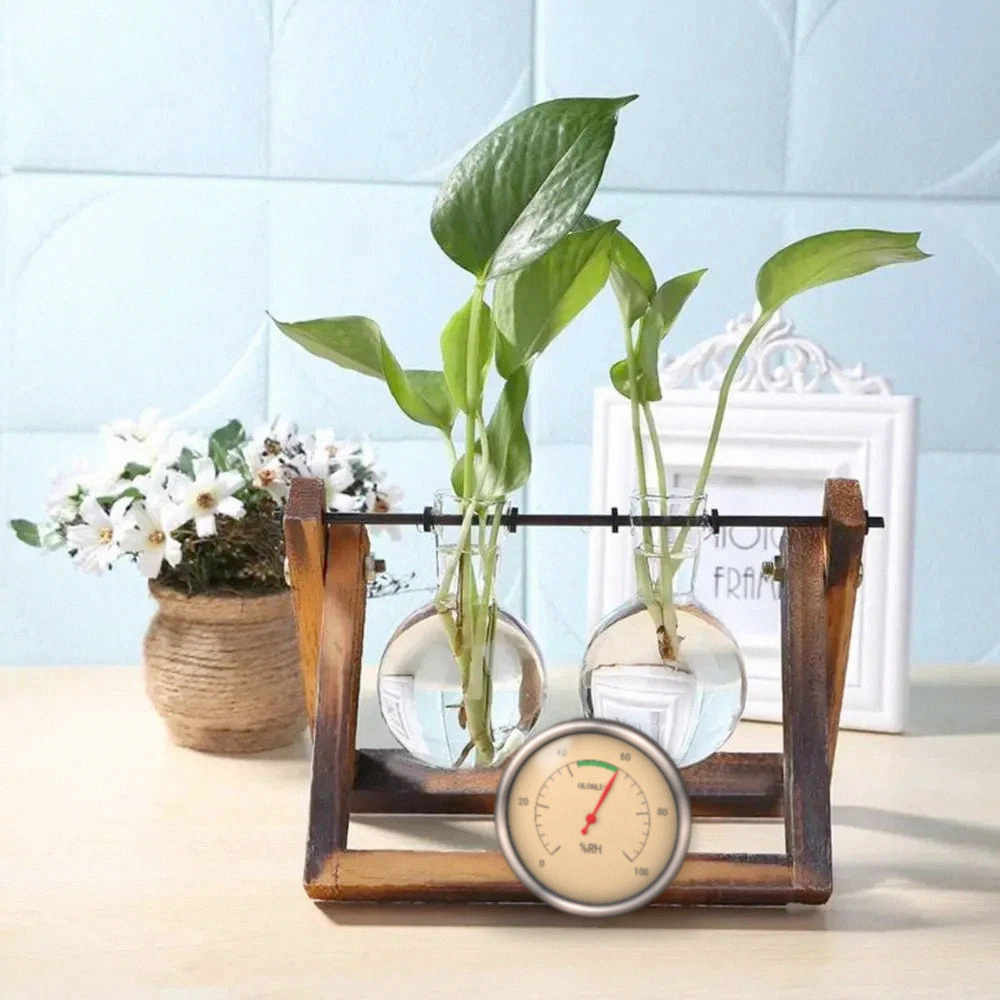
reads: **60** %
